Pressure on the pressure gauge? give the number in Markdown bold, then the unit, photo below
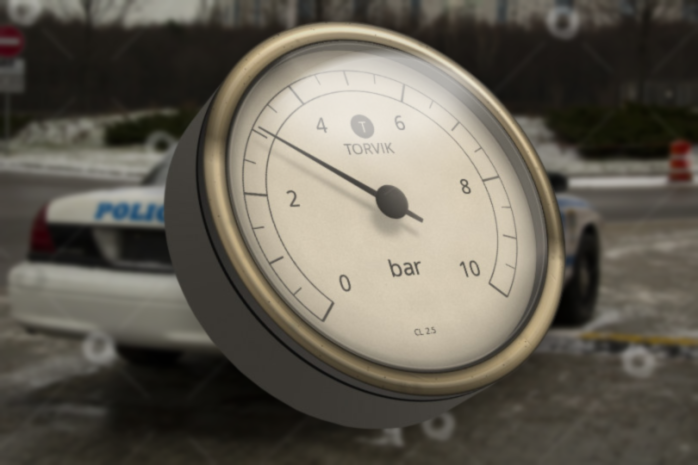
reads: **3** bar
